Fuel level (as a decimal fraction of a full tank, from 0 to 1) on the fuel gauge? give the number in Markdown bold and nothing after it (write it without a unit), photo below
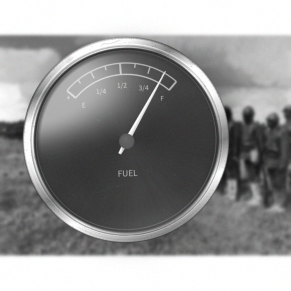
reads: **0.875**
